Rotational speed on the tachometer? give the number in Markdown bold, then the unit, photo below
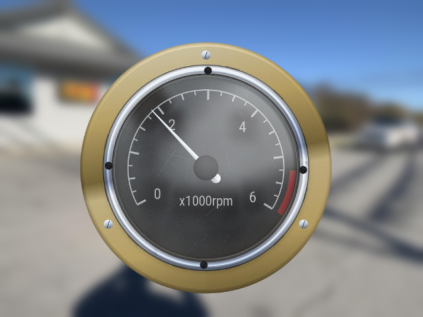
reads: **1875** rpm
